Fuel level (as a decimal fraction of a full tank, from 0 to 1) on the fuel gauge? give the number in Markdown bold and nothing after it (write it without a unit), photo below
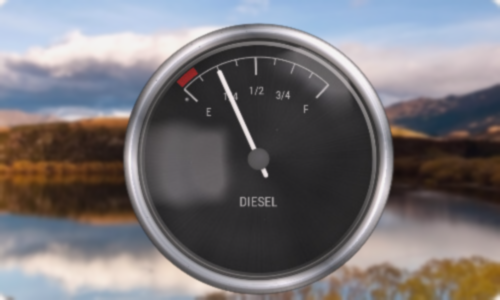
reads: **0.25**
